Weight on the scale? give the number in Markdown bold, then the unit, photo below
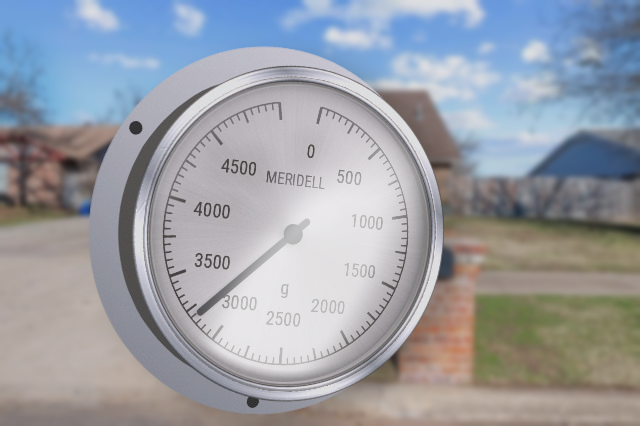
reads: **3200** g
